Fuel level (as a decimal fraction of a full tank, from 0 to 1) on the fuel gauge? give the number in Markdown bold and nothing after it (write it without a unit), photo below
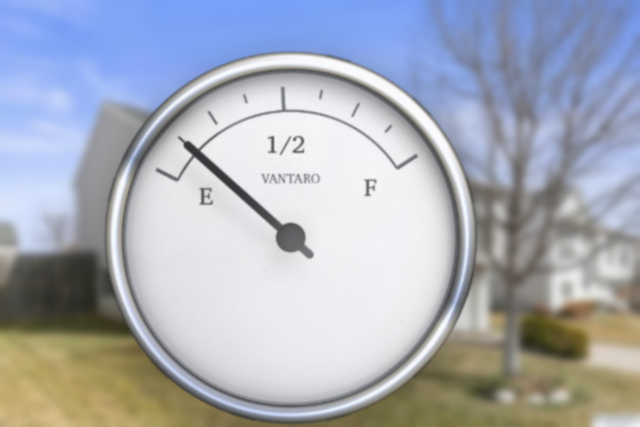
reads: **0.125**
